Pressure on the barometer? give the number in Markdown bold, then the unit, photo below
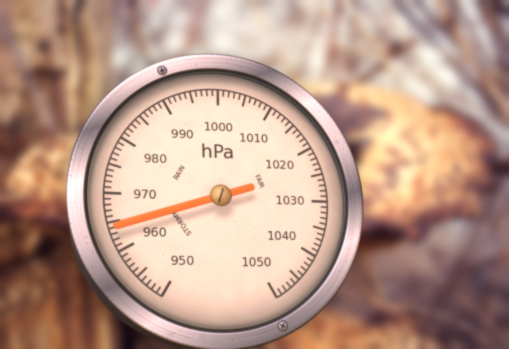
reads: **964** hPa
